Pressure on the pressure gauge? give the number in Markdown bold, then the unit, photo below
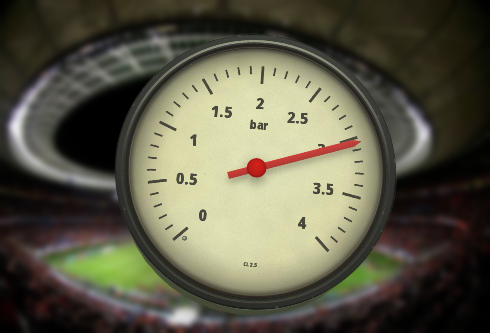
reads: **3.05** bar
